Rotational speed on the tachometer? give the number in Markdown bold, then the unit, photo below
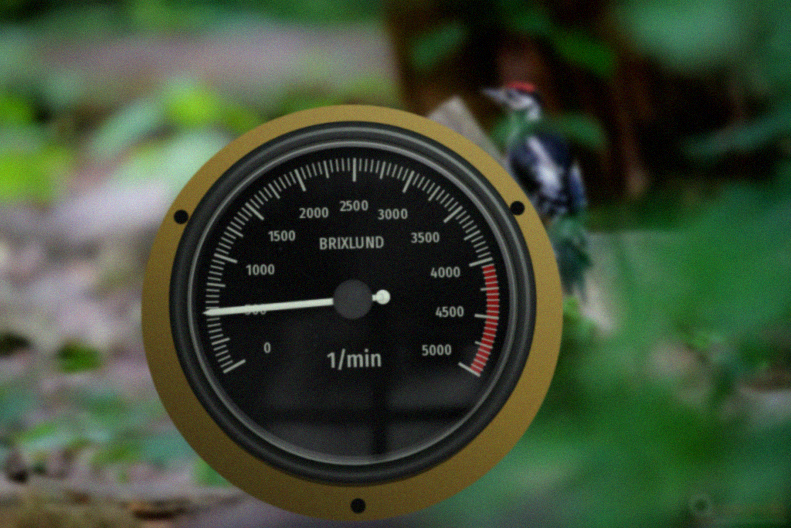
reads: **500** rpm
